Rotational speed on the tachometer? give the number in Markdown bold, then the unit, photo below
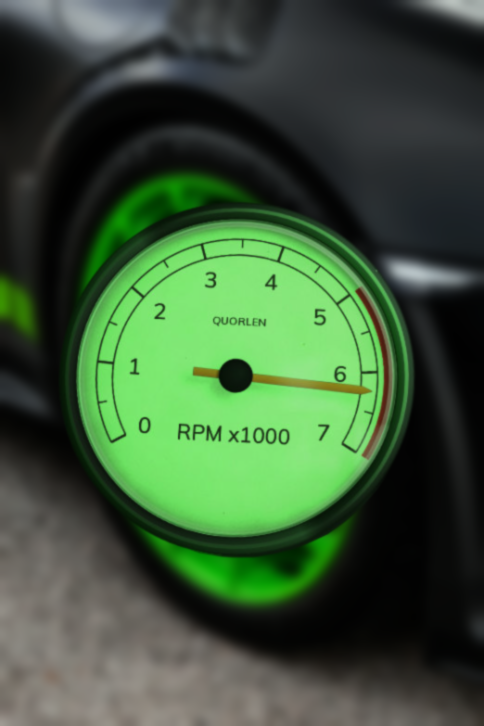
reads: **6250** rpm
